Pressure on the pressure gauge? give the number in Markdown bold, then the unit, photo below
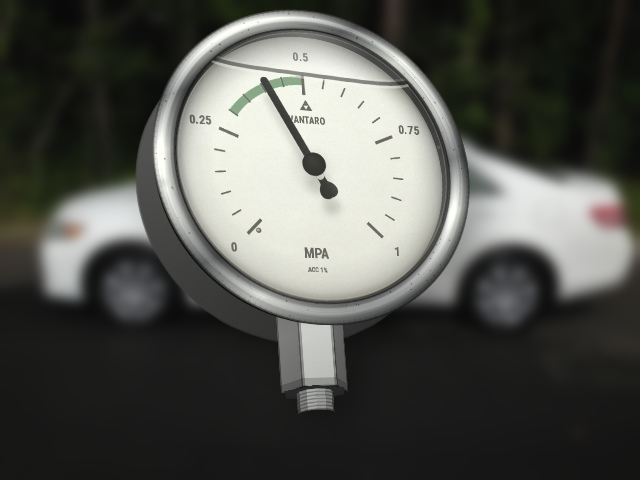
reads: **0.4** MPa
